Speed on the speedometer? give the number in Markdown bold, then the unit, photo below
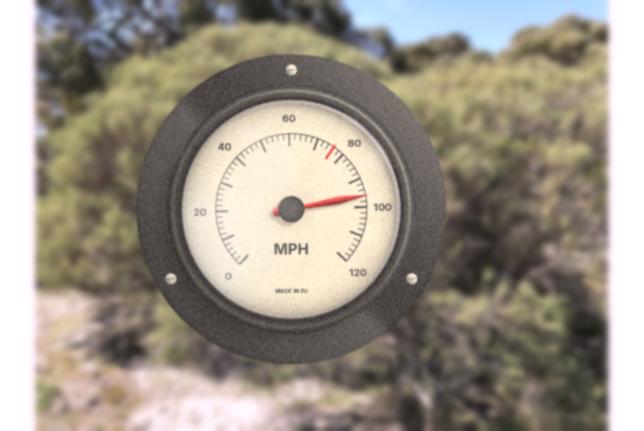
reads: **96** mph
